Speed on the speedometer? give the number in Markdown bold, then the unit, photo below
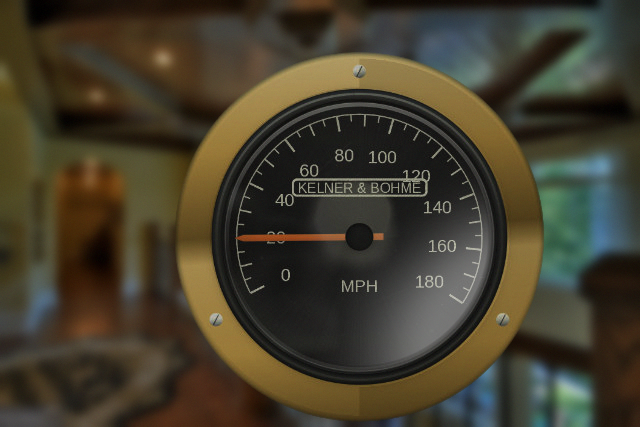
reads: **20** mph
